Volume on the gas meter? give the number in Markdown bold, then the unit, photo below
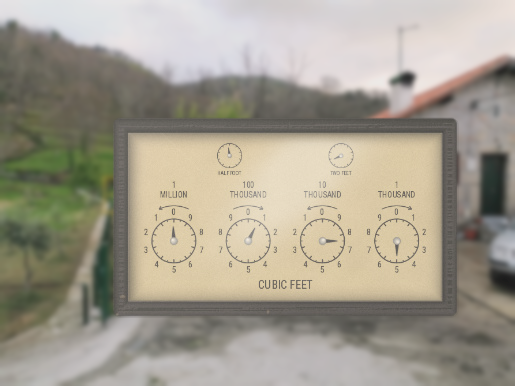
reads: **7500** ft³
